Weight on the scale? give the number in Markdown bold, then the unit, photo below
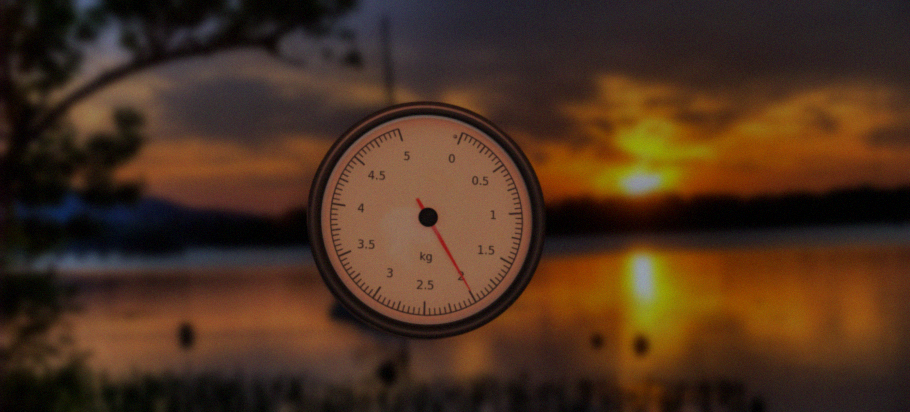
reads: **2** kg
